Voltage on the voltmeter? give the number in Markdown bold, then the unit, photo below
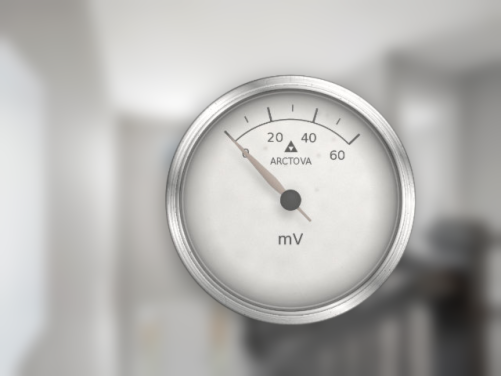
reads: **0** mV
